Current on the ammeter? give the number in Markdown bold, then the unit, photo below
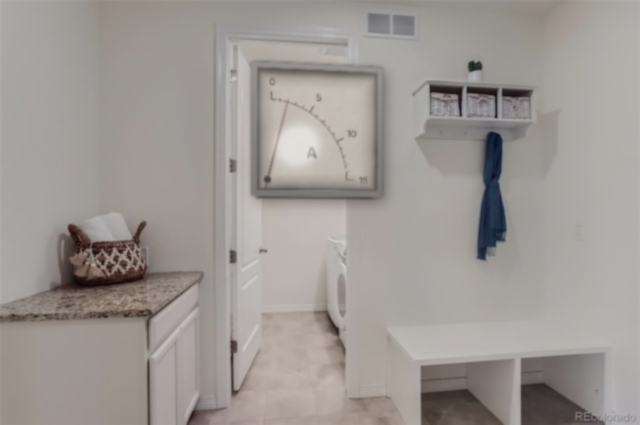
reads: **2** A
